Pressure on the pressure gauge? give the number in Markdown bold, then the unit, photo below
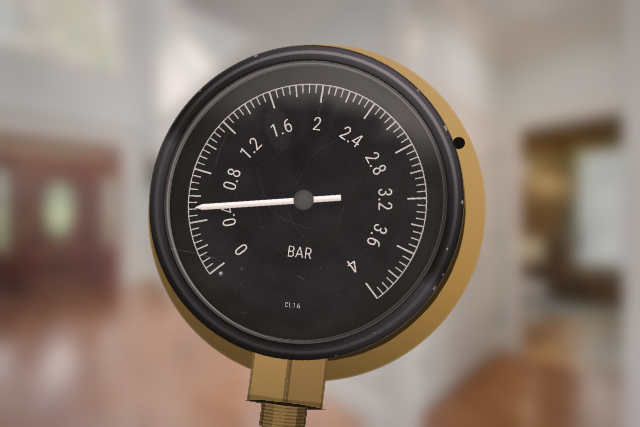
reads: **0.5** bar
